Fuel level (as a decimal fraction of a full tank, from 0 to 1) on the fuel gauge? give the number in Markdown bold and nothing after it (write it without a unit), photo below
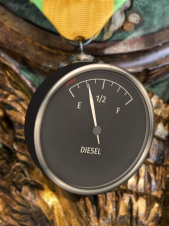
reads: **0.25**
